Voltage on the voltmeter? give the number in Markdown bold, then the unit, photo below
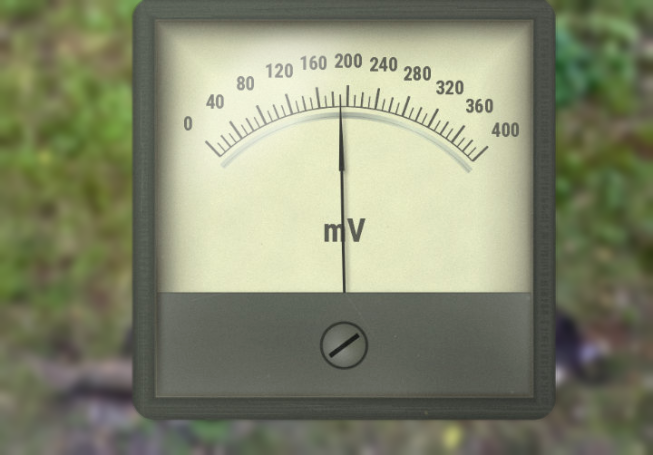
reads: **190** mV
